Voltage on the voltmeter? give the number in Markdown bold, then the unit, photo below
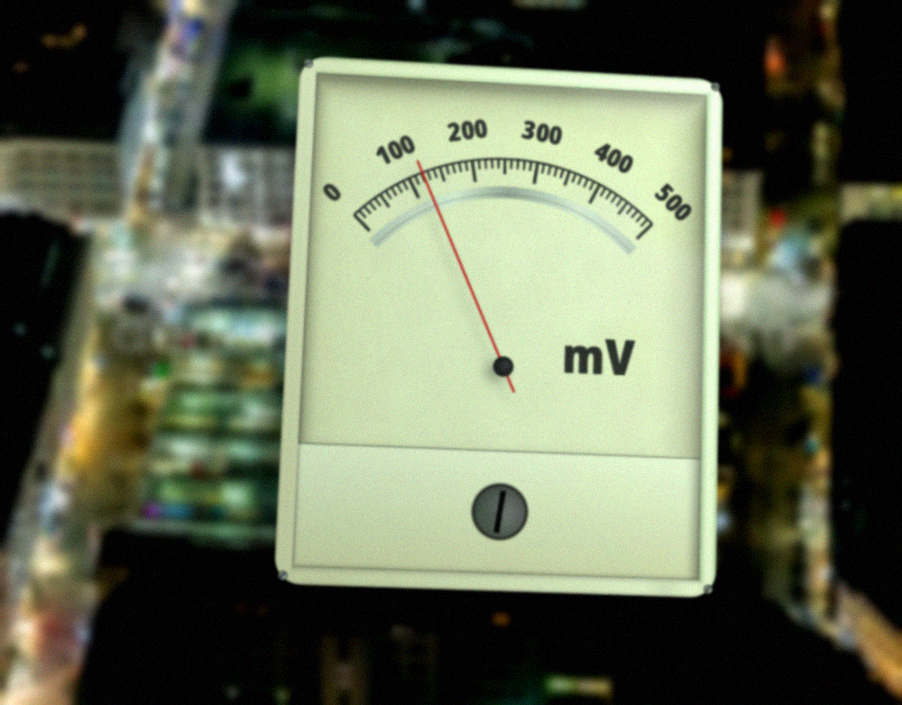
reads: **120** mV
